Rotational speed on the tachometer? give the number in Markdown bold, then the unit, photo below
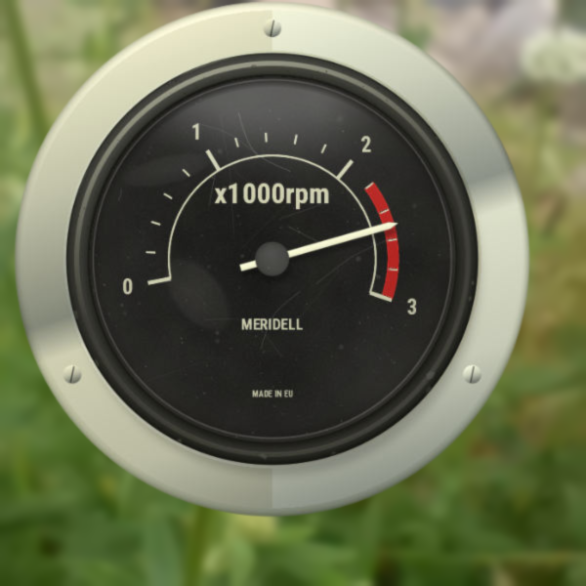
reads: **2500** rpm
